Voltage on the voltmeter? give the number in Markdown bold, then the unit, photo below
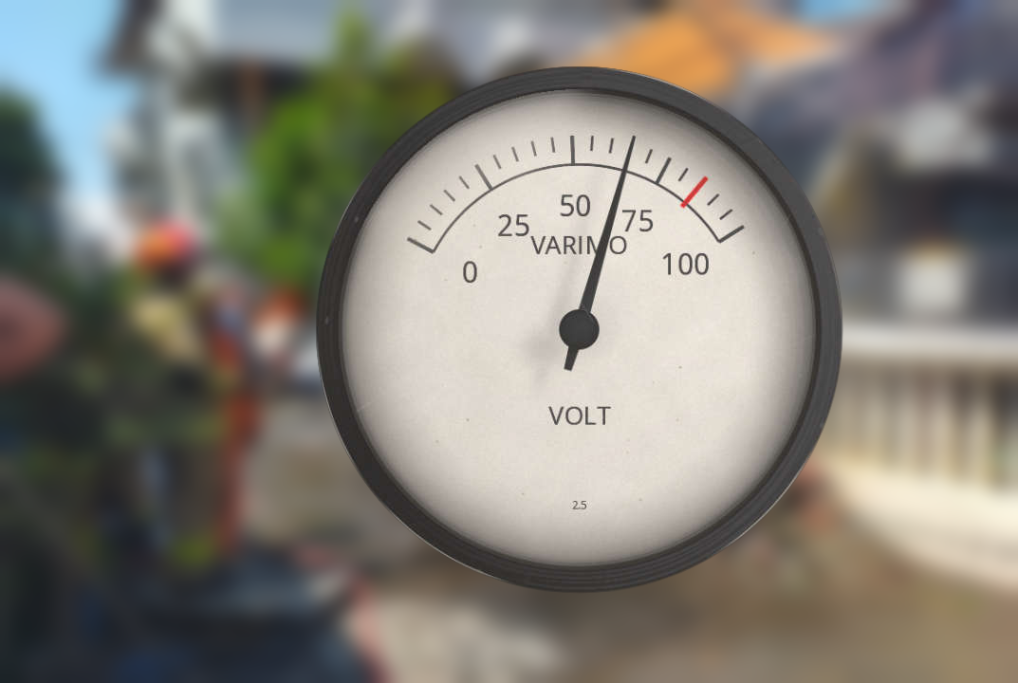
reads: **65** V
